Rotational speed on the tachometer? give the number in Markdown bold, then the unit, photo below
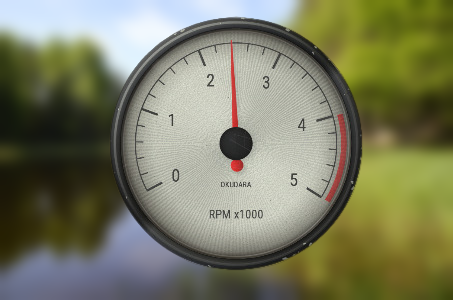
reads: **2400** rpm
